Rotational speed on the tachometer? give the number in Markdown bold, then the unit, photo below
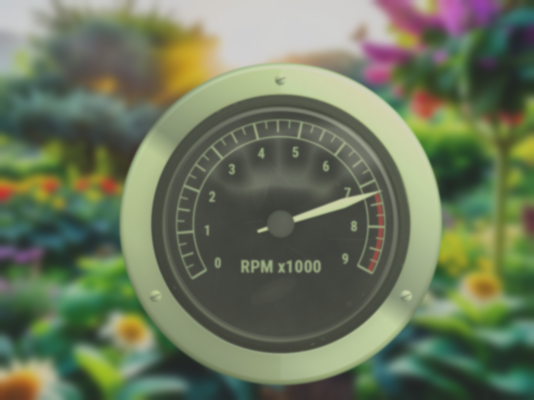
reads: **7250** rpm
